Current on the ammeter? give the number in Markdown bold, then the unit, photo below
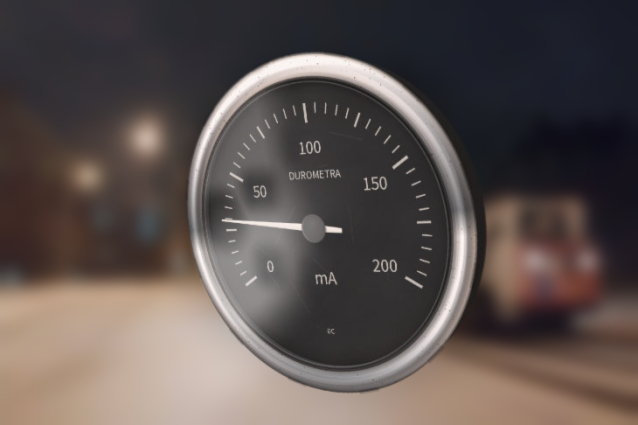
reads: **30** mA
